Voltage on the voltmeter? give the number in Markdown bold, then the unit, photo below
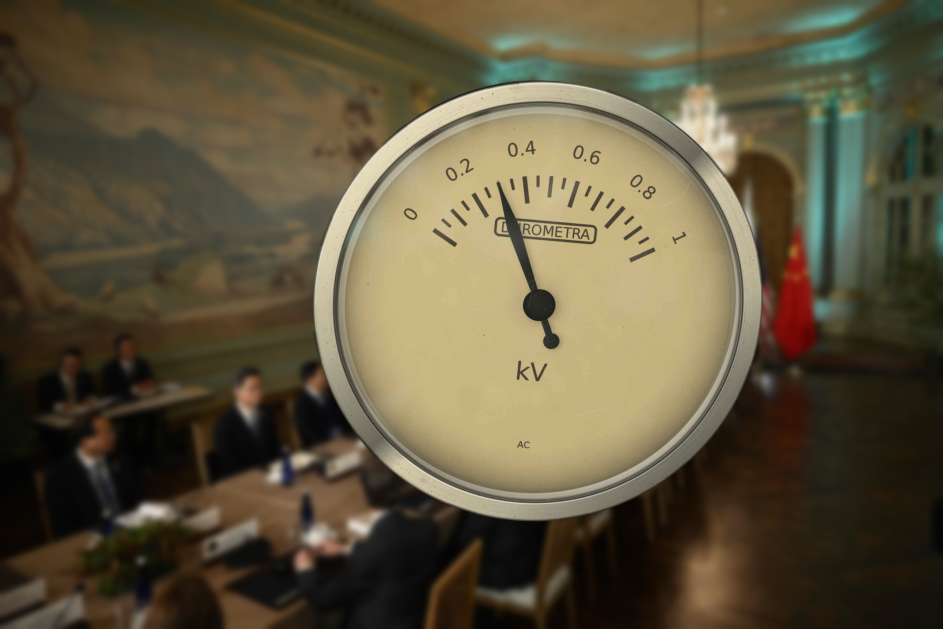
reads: **0.3** kV
